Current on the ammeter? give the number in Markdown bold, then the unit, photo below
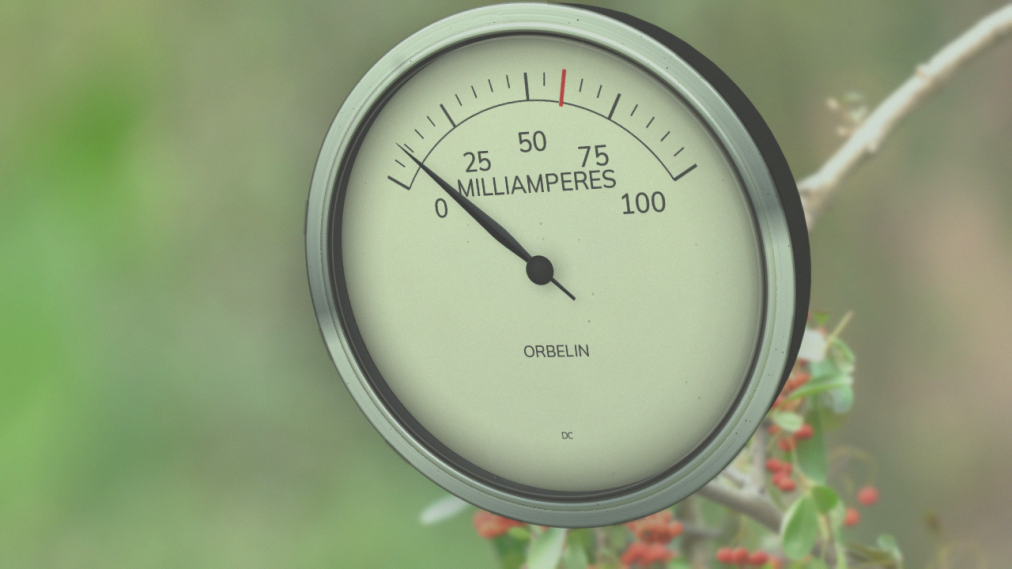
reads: **10** mA
